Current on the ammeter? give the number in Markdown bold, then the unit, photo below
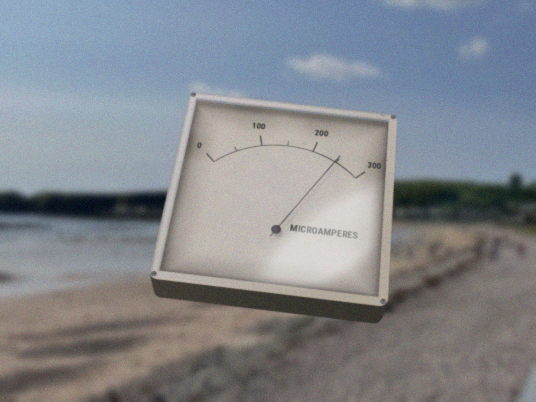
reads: **250** µA
